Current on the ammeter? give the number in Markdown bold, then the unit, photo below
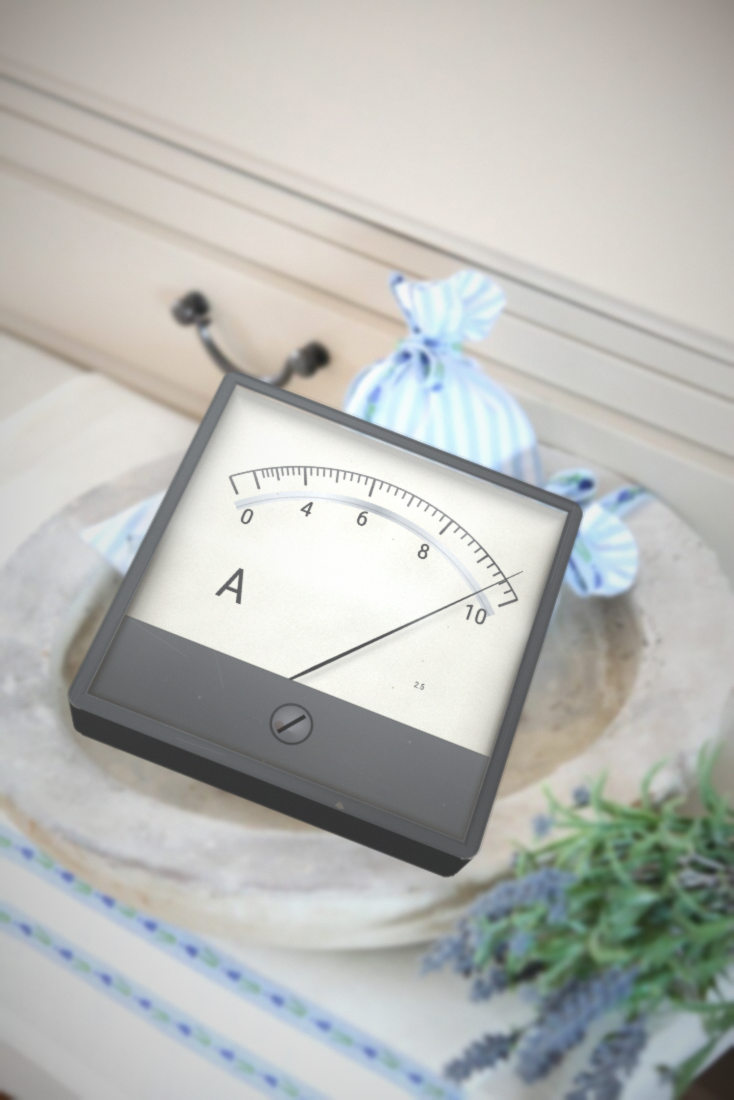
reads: **9.6** A
